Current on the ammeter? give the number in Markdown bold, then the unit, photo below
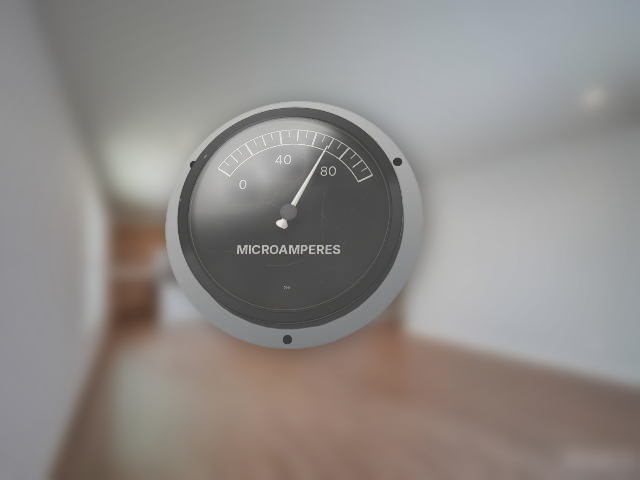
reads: **70** µA
